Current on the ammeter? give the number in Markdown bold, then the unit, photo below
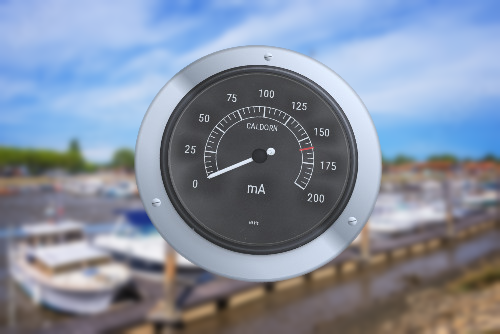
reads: **0** mA
